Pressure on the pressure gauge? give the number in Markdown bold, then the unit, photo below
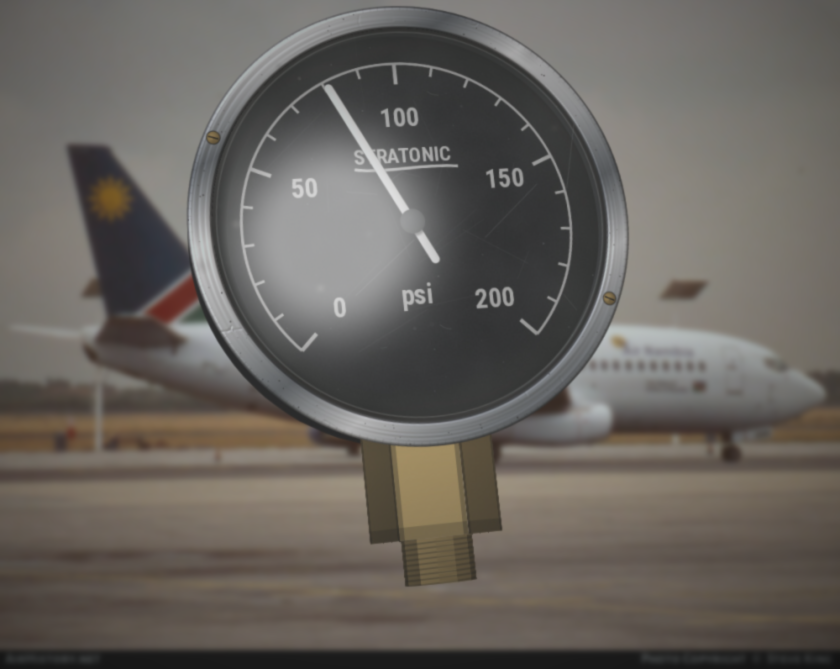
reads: **80** psi
